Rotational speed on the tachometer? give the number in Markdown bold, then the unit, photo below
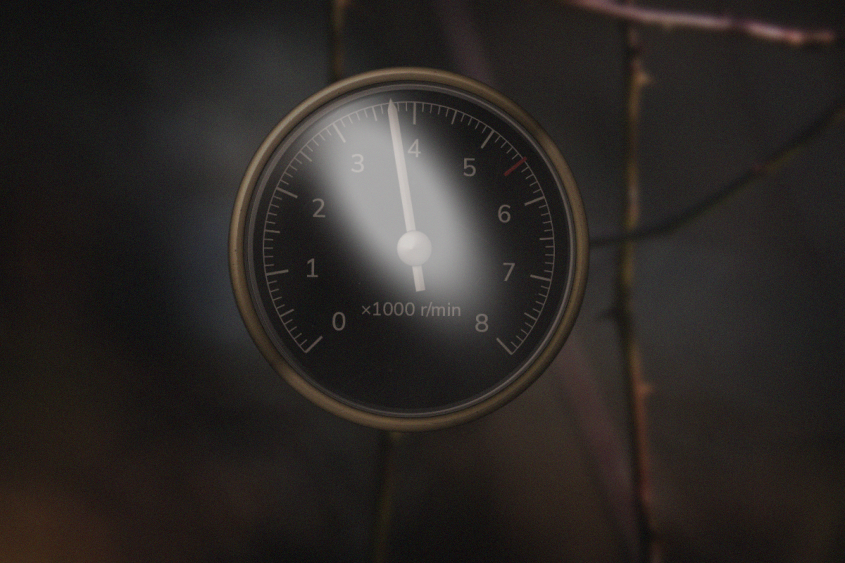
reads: **3700** rpm
